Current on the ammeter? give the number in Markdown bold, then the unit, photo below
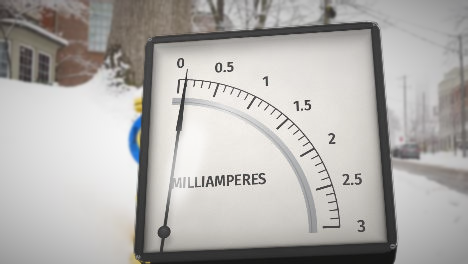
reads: **0.1** mA
